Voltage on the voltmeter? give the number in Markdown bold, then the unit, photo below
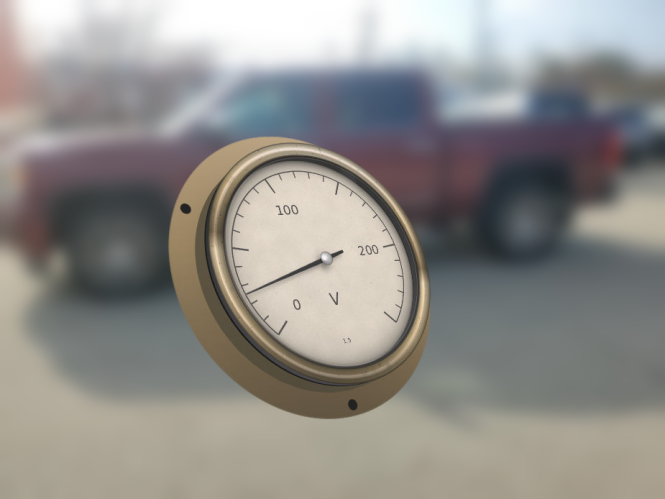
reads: **25** V
